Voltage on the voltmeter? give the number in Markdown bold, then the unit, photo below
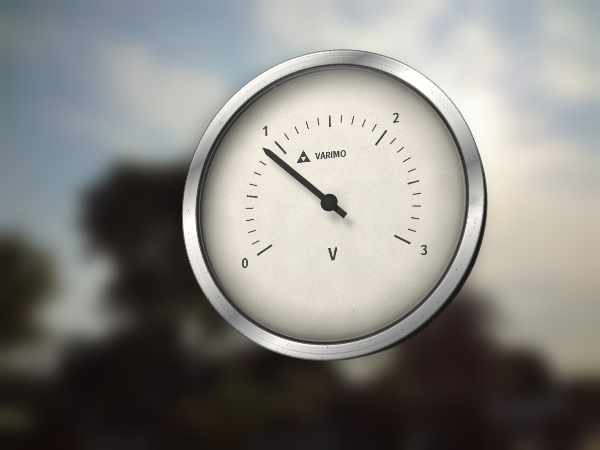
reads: **0.9** V
